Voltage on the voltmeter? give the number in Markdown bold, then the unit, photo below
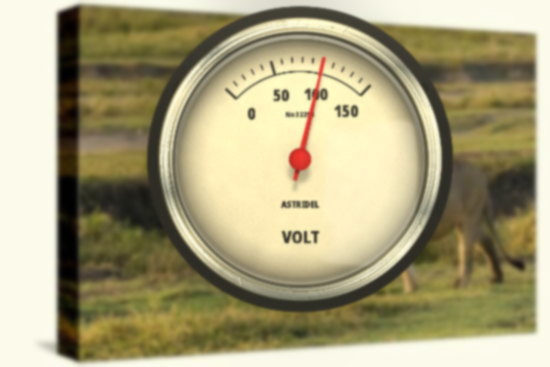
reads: **100** V
